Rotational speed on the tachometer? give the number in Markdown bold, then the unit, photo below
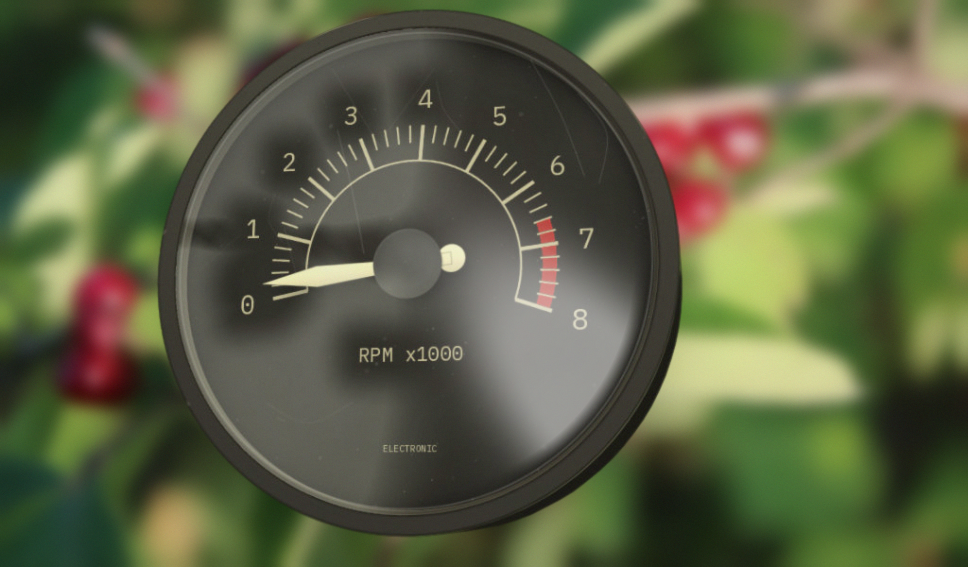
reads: **200** rpm
